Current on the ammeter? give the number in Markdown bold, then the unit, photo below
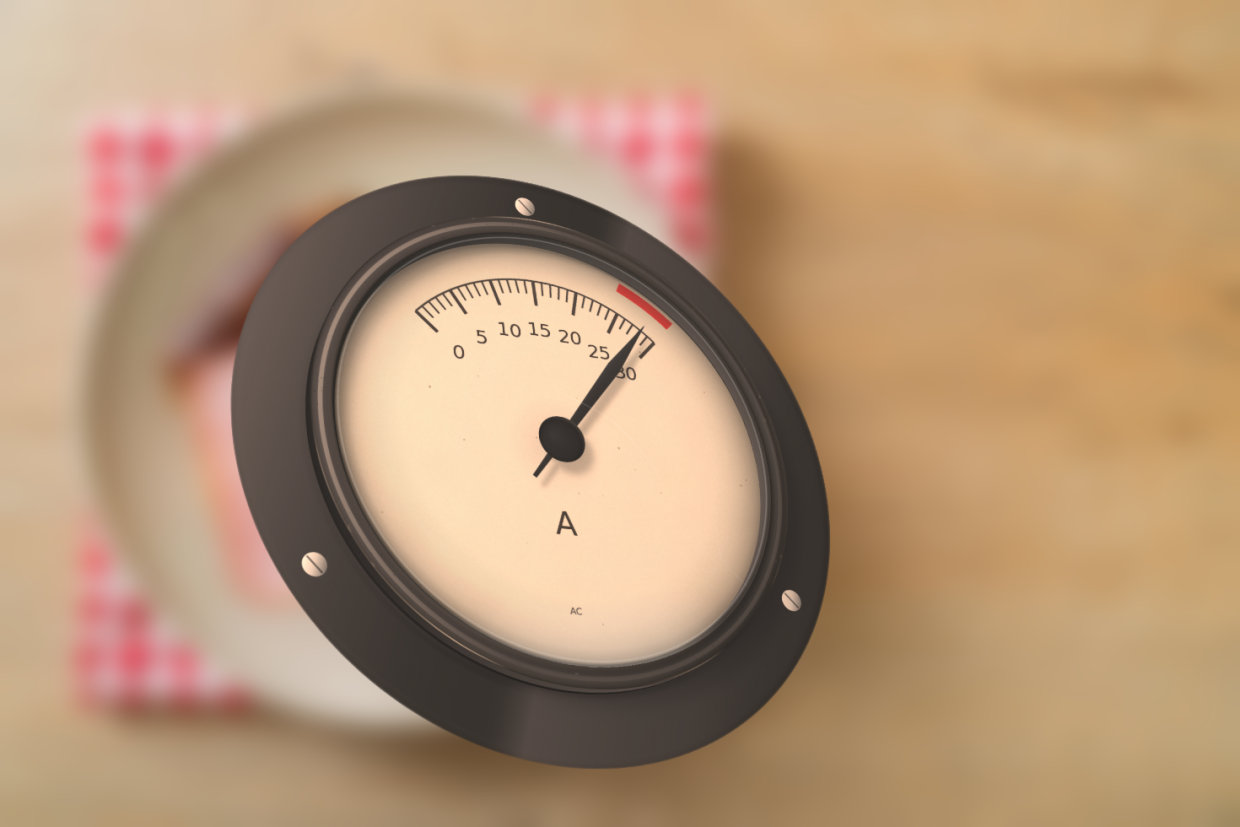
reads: **28** A
